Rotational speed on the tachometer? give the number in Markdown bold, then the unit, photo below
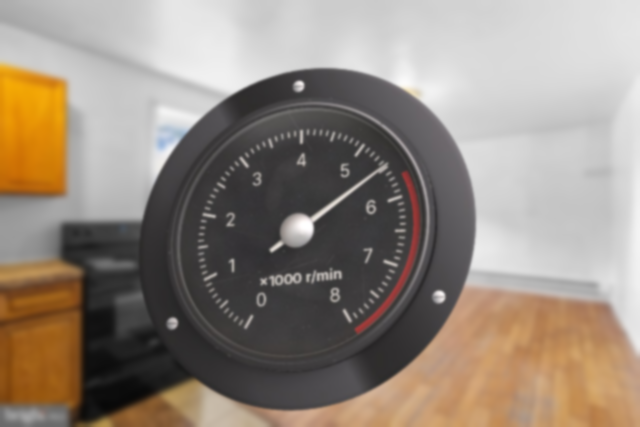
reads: **5500** rpm
